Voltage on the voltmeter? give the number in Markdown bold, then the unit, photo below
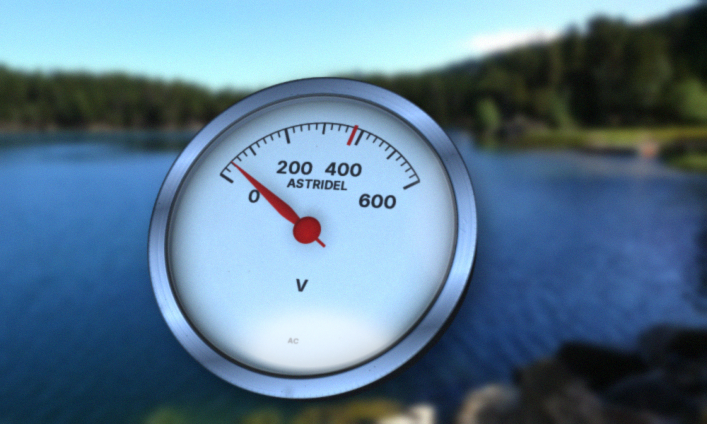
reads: **40** V
